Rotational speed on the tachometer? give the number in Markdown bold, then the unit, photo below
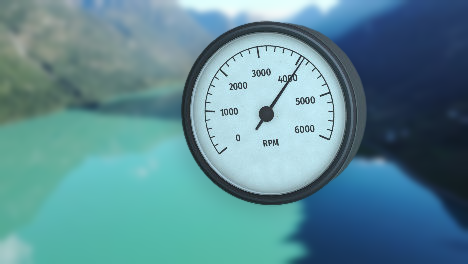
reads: **4100** rpm
